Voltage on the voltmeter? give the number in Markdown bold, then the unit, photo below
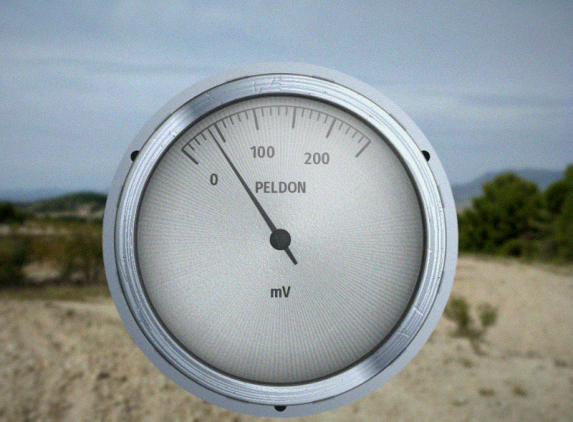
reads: **40** mV
